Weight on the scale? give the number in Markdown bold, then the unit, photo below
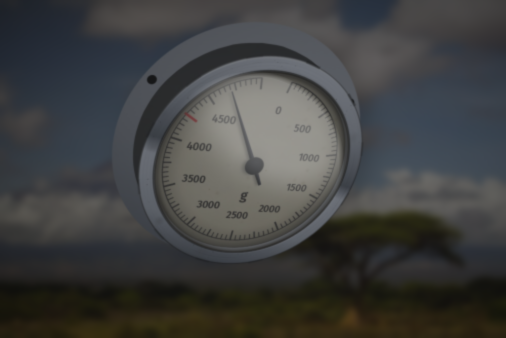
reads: **4700** g
